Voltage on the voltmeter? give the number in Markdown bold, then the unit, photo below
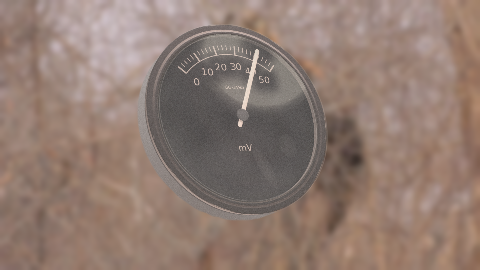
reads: **40** mV
